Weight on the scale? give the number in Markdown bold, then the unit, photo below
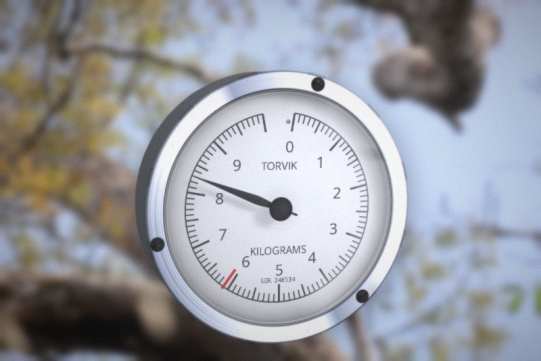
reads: **8.3** kg
